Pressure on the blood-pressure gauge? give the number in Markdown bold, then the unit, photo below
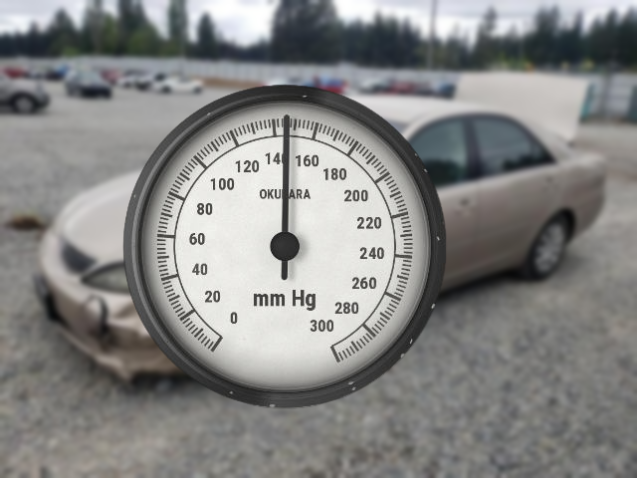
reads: **146** mmHg
